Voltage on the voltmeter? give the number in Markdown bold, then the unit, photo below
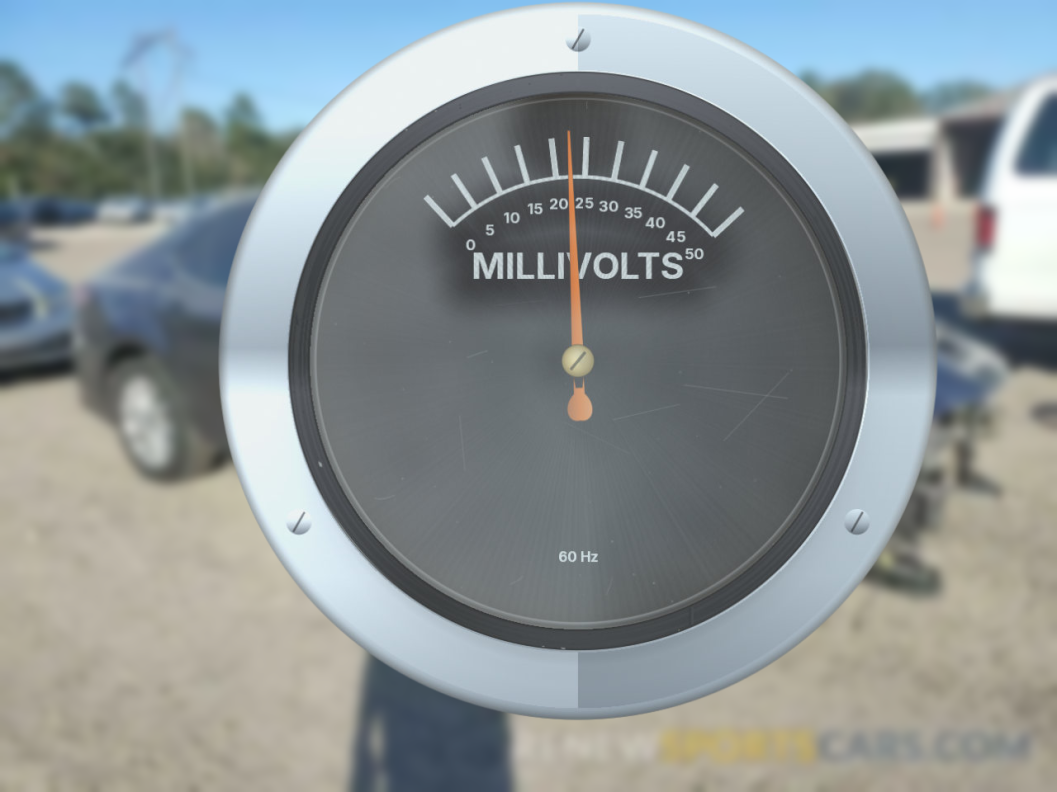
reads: **22.5** mV
